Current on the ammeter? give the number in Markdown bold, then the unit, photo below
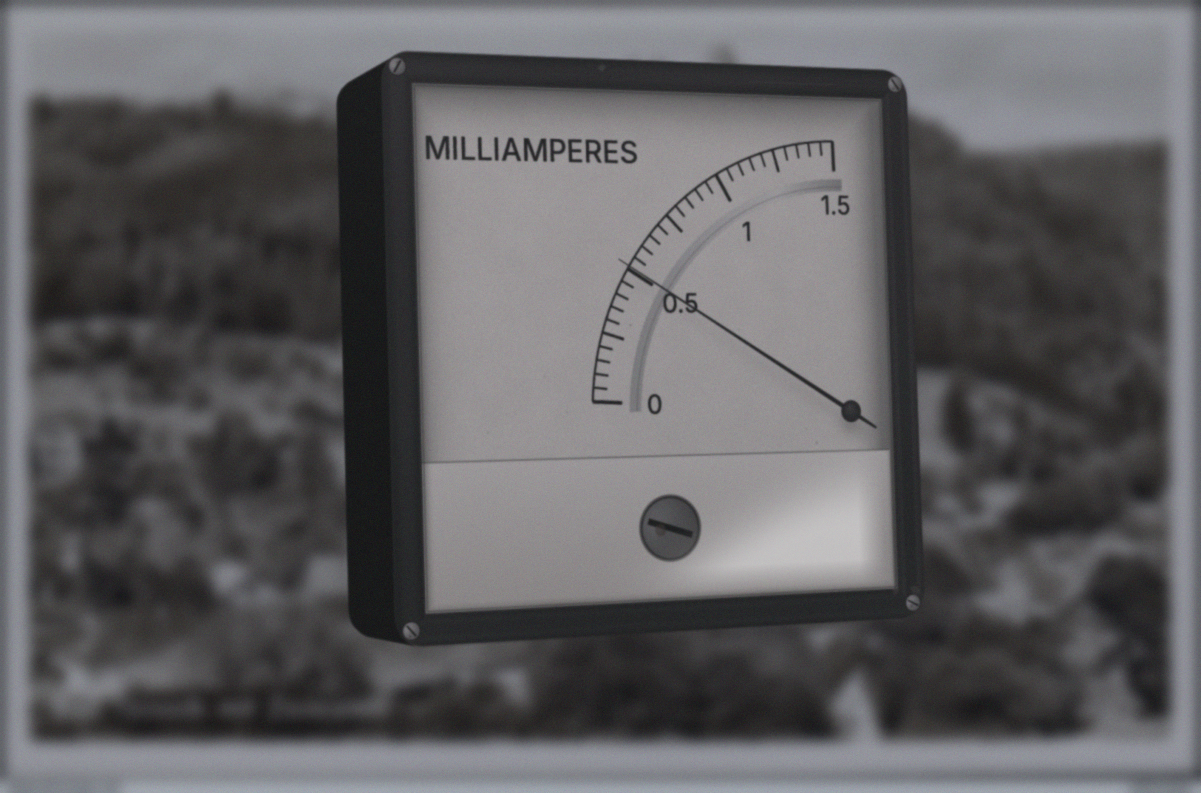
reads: **0.5** mA
